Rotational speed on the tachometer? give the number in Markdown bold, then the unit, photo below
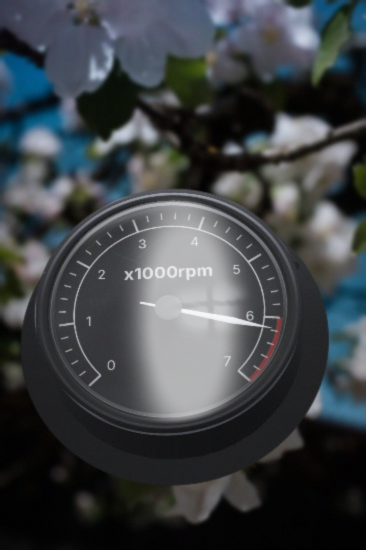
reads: **6200** rpm
